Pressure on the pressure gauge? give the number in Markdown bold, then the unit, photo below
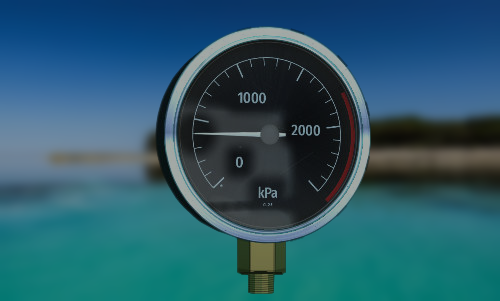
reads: **400** kPa
